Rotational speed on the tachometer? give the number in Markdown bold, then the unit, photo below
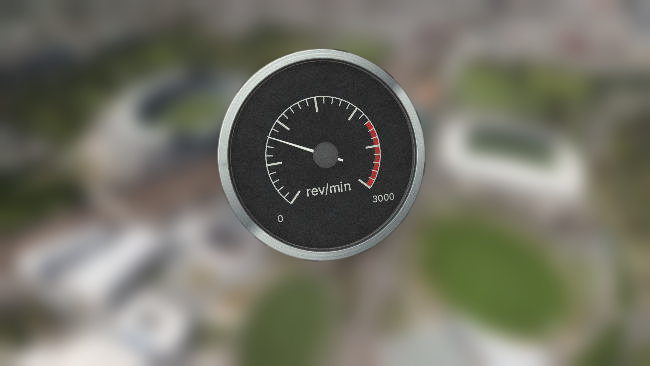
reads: **800** rpm
